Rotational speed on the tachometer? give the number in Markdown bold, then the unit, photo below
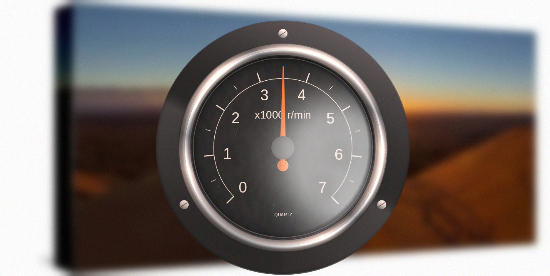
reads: **3500** rpm
